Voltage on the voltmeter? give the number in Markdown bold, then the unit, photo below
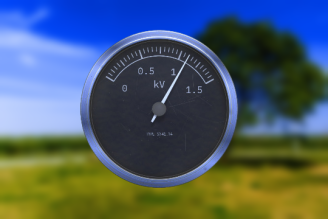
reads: **1.1** kV
